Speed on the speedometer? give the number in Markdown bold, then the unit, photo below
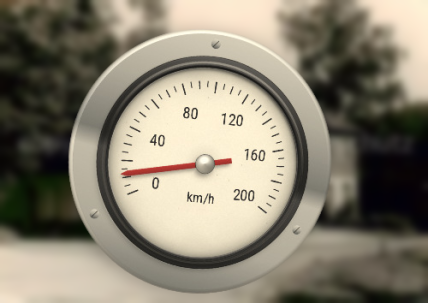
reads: **12.5** km/h
